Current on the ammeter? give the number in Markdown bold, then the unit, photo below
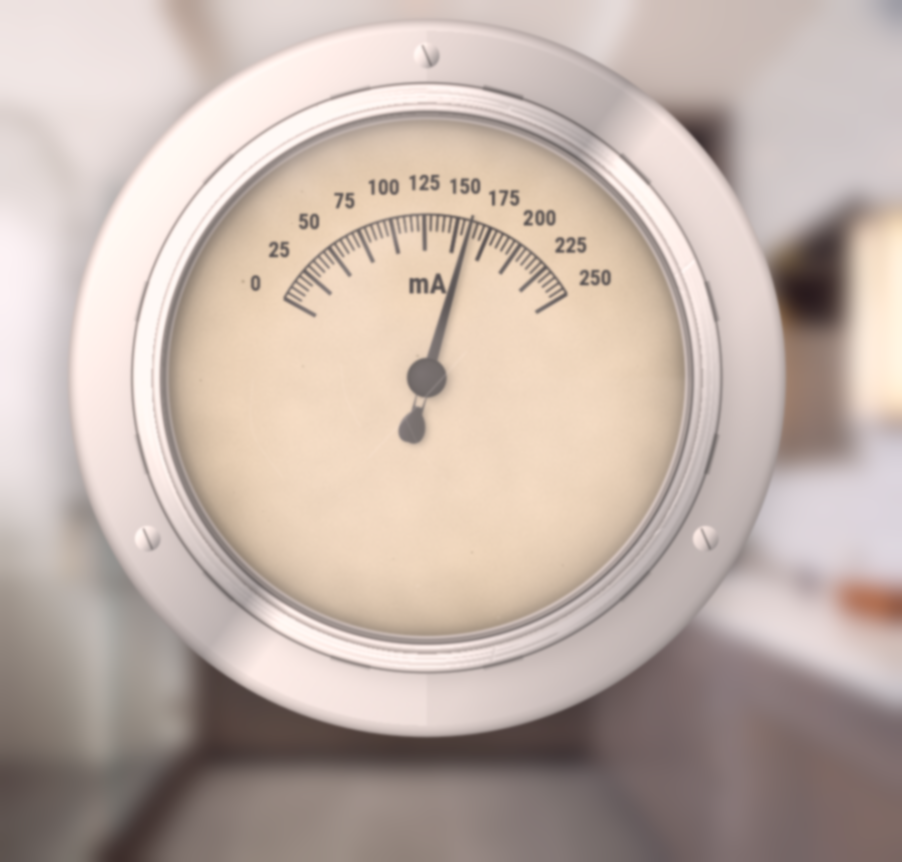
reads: **160** mA
